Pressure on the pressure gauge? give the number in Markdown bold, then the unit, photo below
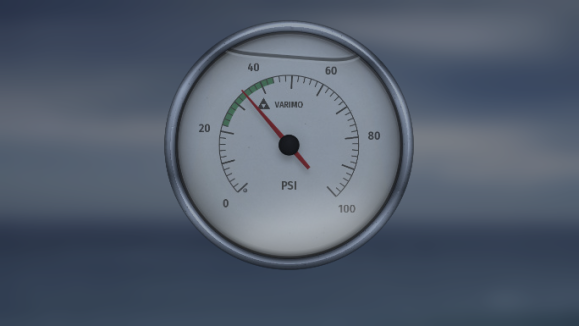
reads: **34** psi
